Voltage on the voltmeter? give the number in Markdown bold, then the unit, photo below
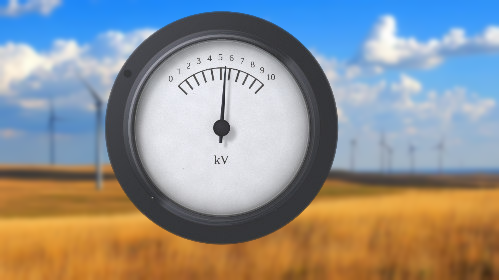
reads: **5.5** kV
